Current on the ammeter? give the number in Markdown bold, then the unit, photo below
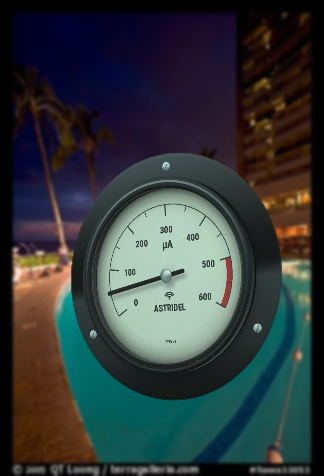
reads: **50** µA
